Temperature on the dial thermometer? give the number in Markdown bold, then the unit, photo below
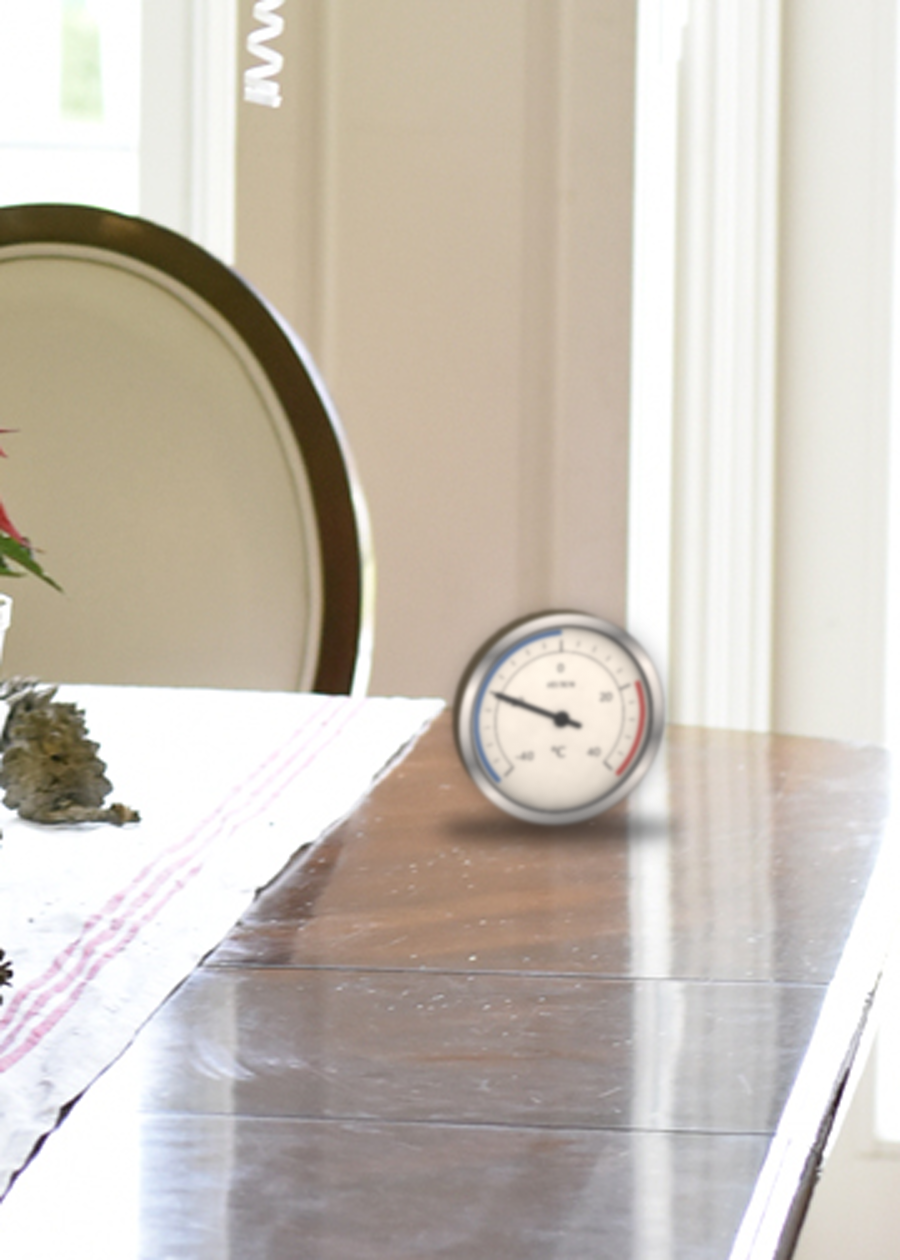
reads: **-20** °C
